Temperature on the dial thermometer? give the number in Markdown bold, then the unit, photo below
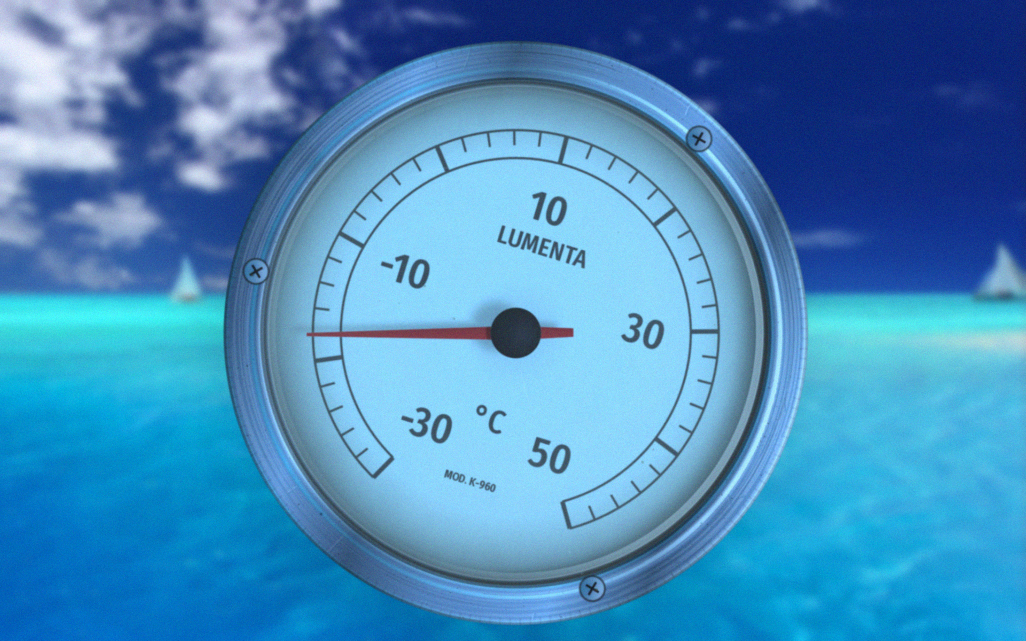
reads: **-18** °C
